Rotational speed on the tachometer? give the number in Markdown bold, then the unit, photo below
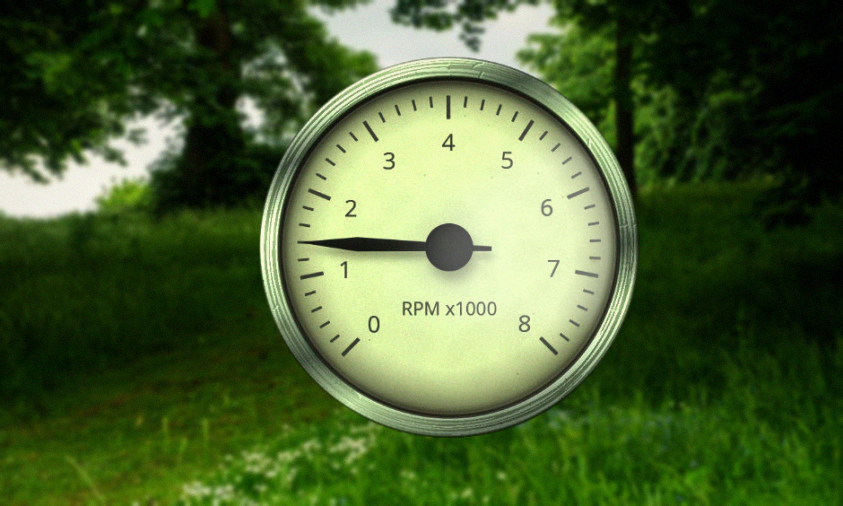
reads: **1400** rpm
